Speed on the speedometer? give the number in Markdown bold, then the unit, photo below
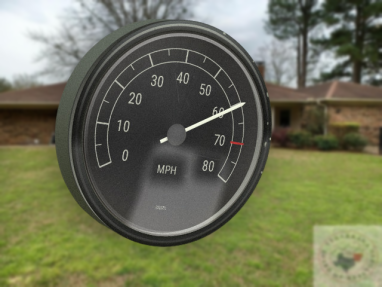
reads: **60** mph
